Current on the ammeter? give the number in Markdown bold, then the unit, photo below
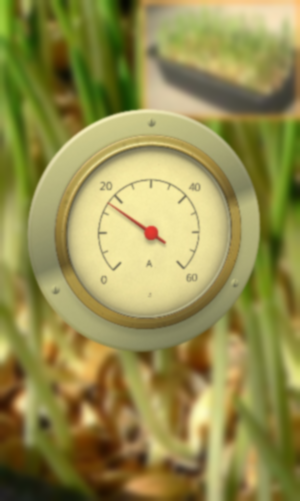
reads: **17.5** A
